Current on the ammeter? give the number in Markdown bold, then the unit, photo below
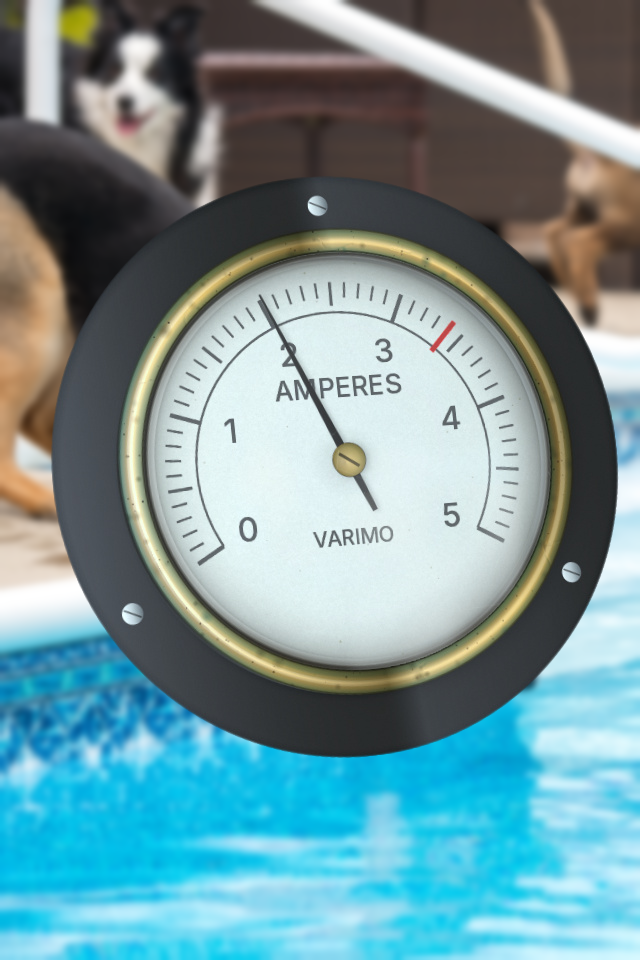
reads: **2** A
